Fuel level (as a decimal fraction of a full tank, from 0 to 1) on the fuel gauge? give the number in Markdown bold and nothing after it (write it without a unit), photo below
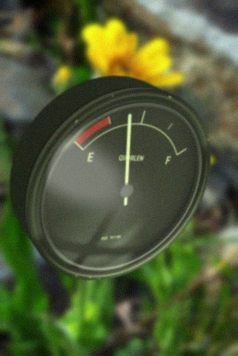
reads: **0.375**
